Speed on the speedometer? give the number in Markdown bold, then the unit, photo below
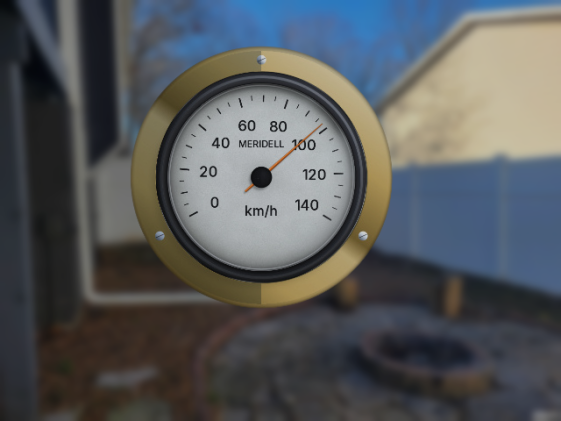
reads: **97.5** km/h
